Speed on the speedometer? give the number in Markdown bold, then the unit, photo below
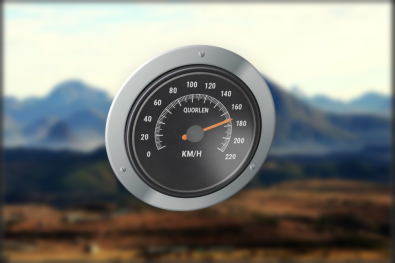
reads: **170** km/h
